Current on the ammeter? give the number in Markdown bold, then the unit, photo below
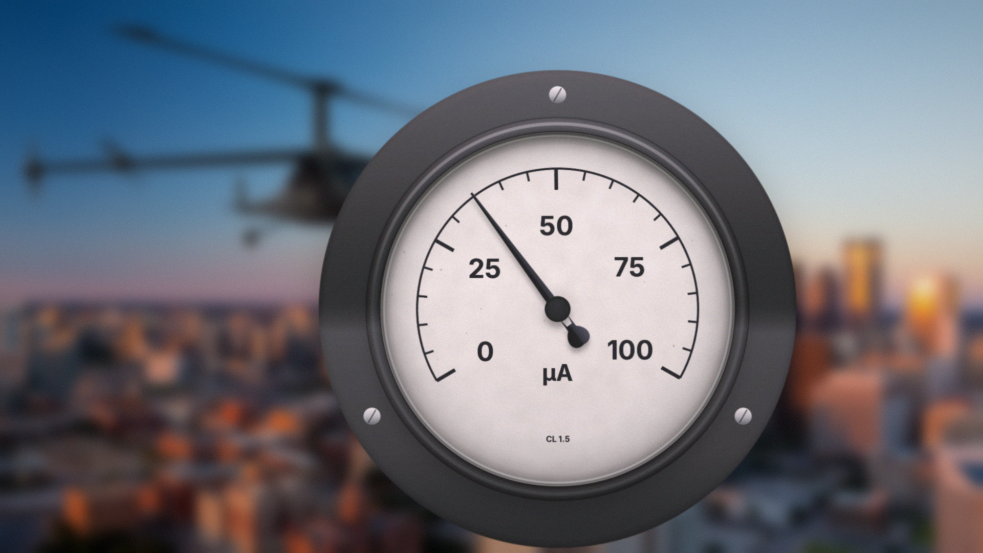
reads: **35** µA
